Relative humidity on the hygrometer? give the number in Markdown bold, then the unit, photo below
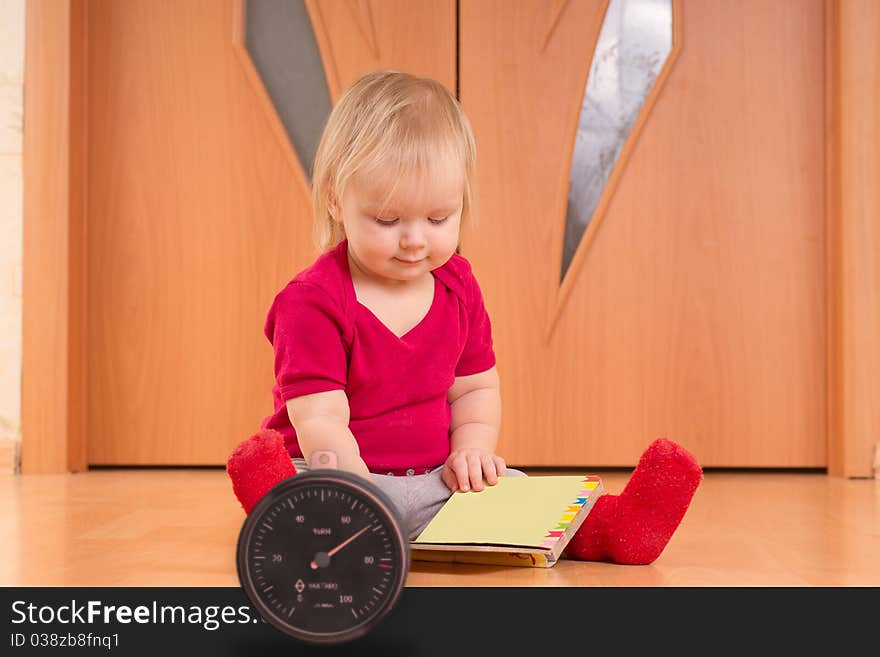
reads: **68** %
